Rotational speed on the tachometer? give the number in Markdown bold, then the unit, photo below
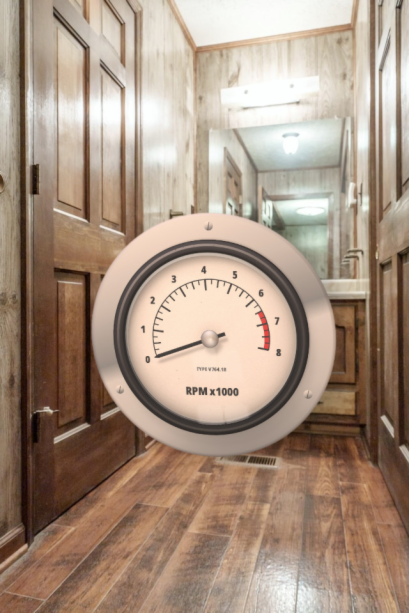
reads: **0** rpm
